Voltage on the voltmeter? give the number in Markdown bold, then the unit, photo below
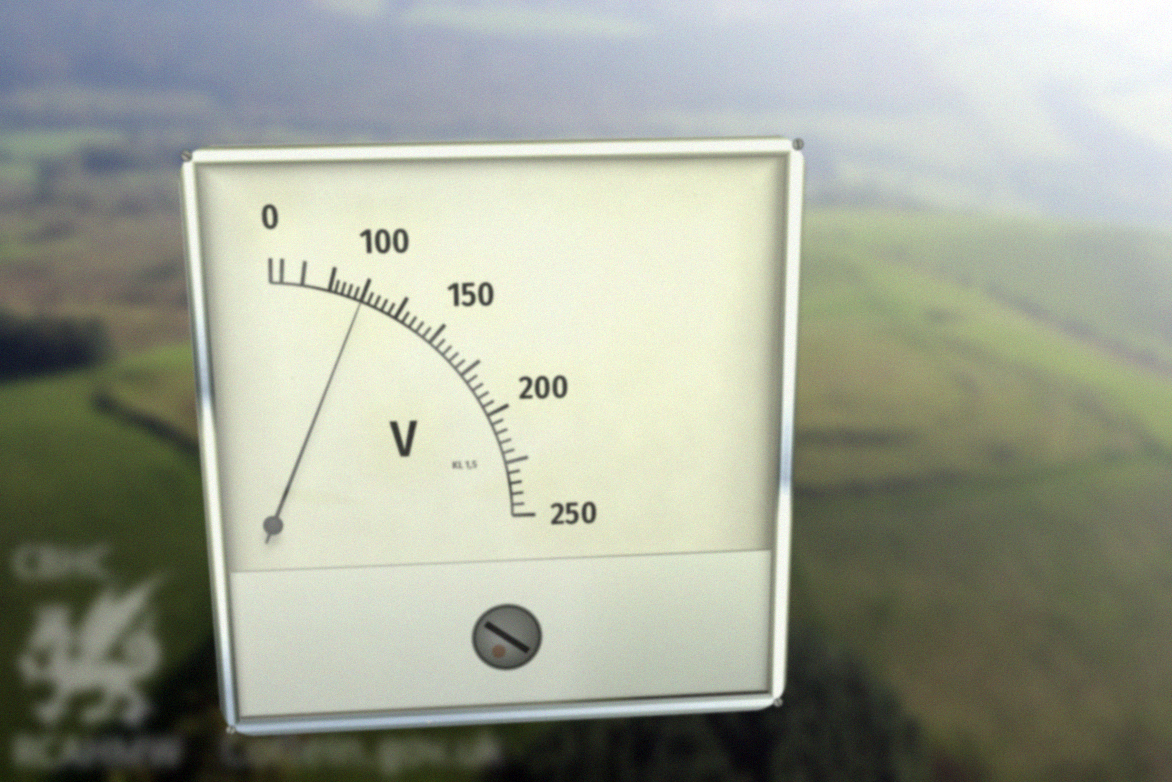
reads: **100** V
